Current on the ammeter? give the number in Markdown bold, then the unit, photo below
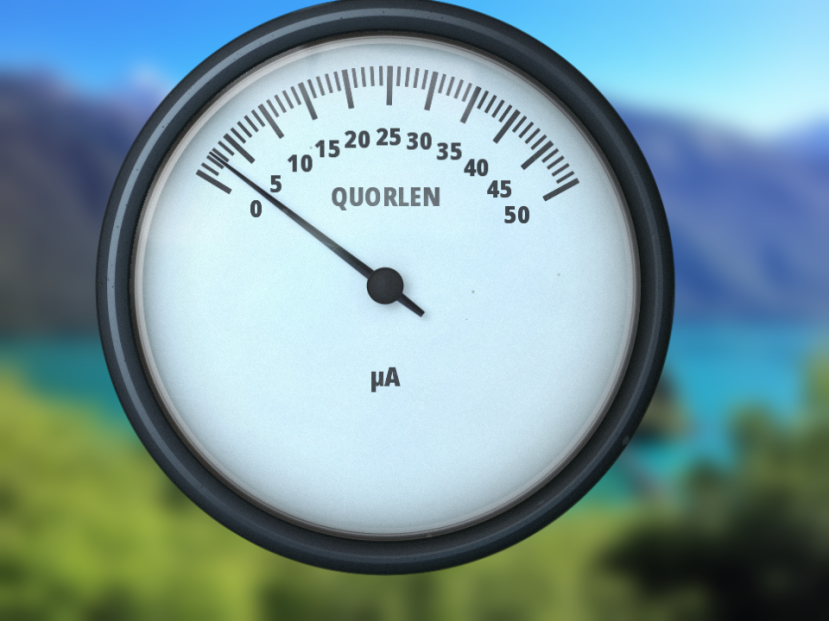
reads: **2.5** µA
